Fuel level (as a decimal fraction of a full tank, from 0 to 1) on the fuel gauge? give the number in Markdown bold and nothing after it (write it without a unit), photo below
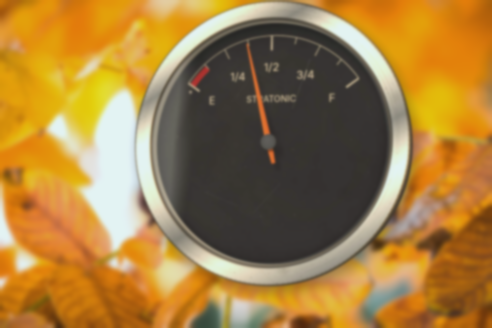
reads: **0.375**
